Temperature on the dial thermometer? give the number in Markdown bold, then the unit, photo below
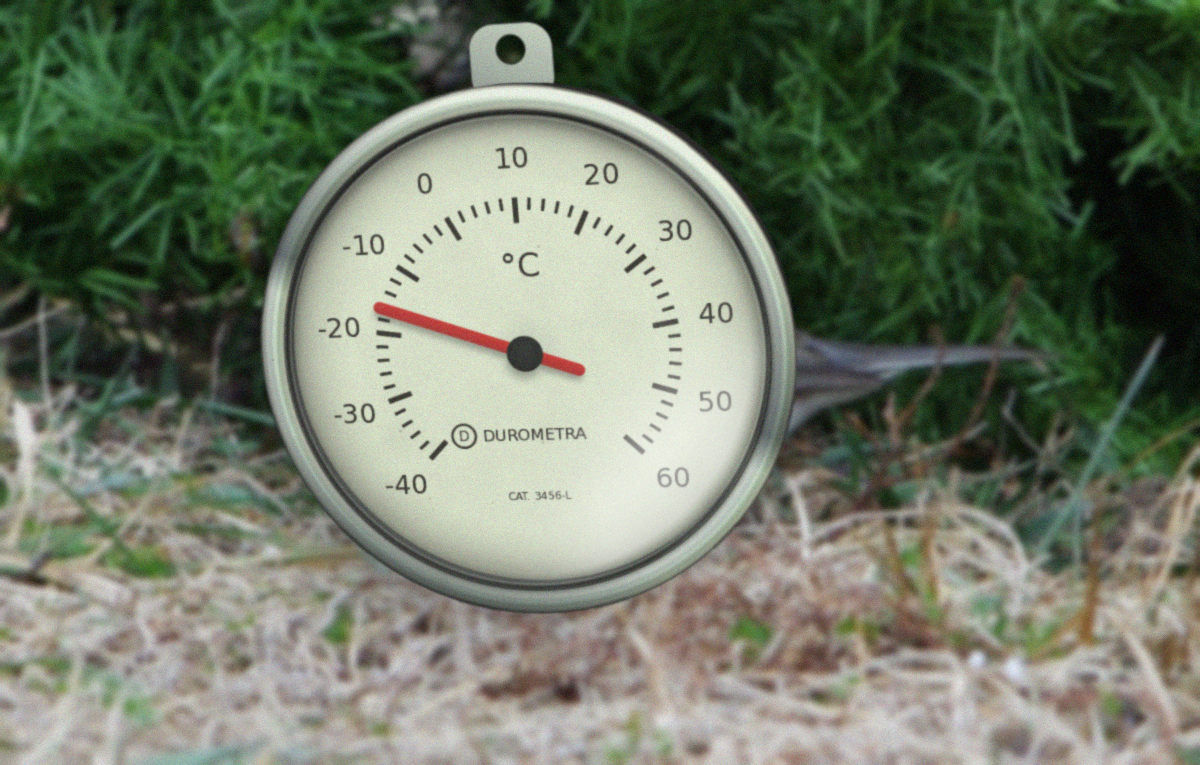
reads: **-16** °C
